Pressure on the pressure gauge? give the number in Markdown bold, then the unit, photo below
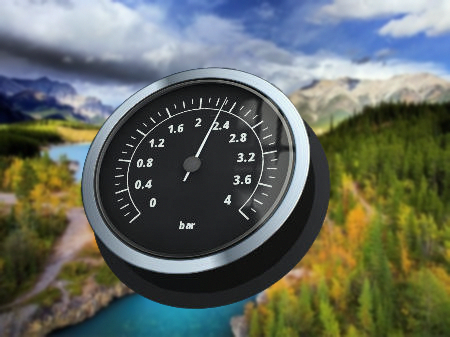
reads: **2.3** bar
